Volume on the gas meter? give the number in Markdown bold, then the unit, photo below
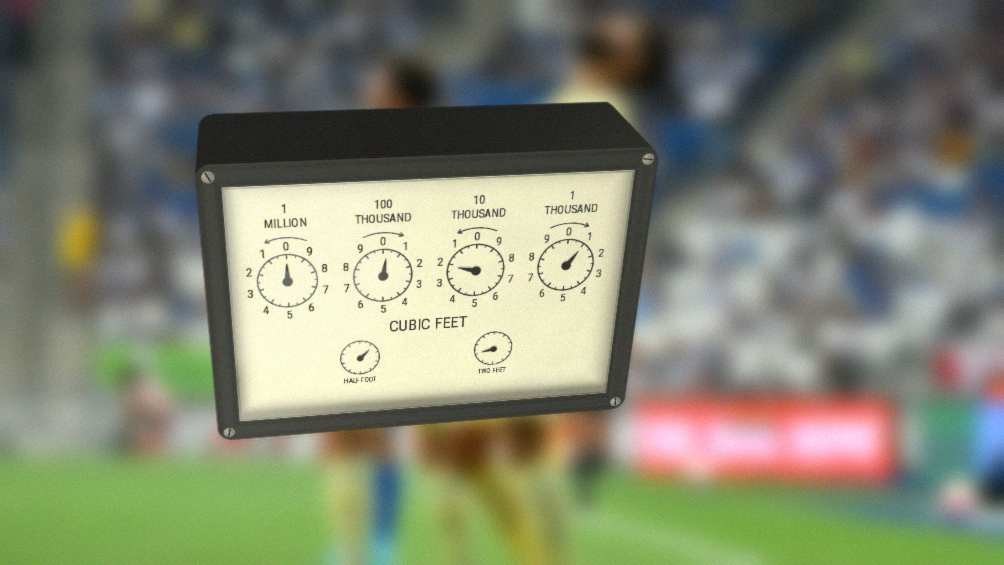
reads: **2100** ft³
